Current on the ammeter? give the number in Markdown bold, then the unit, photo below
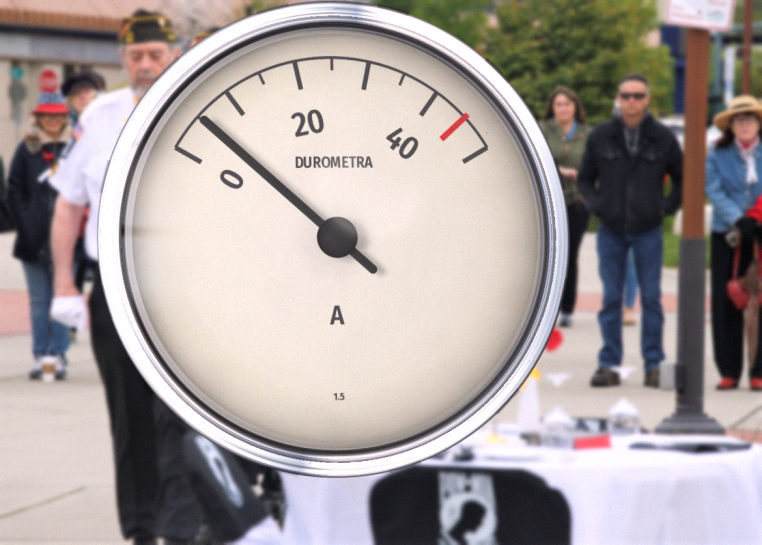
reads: **5** A
